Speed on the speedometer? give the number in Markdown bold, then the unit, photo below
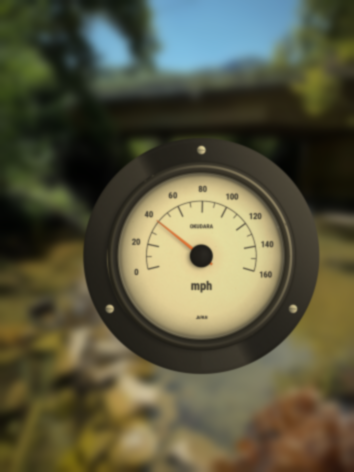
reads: **40** mph
